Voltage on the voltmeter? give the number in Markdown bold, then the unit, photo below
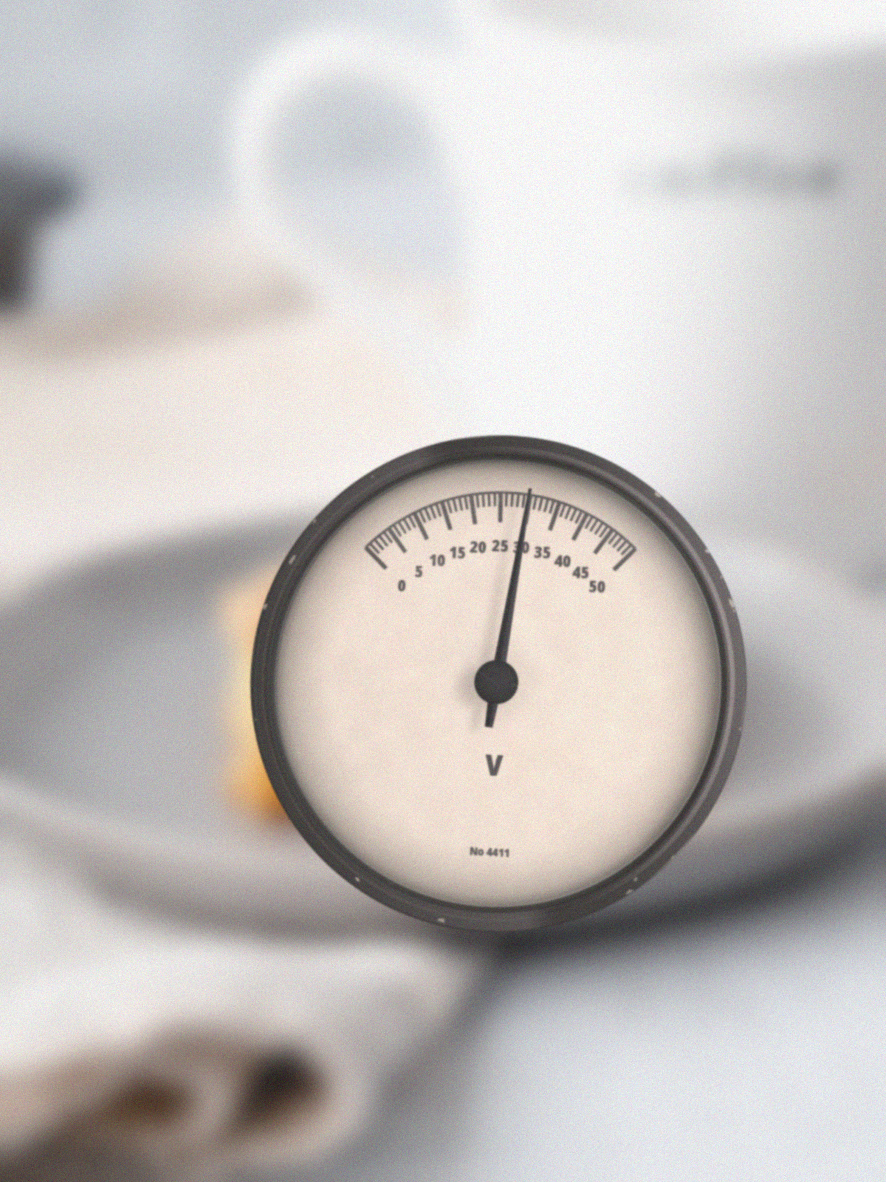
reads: **30** V
